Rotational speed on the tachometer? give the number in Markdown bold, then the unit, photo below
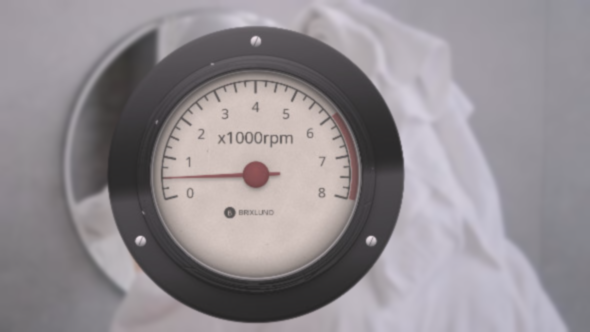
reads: **500** rpm
